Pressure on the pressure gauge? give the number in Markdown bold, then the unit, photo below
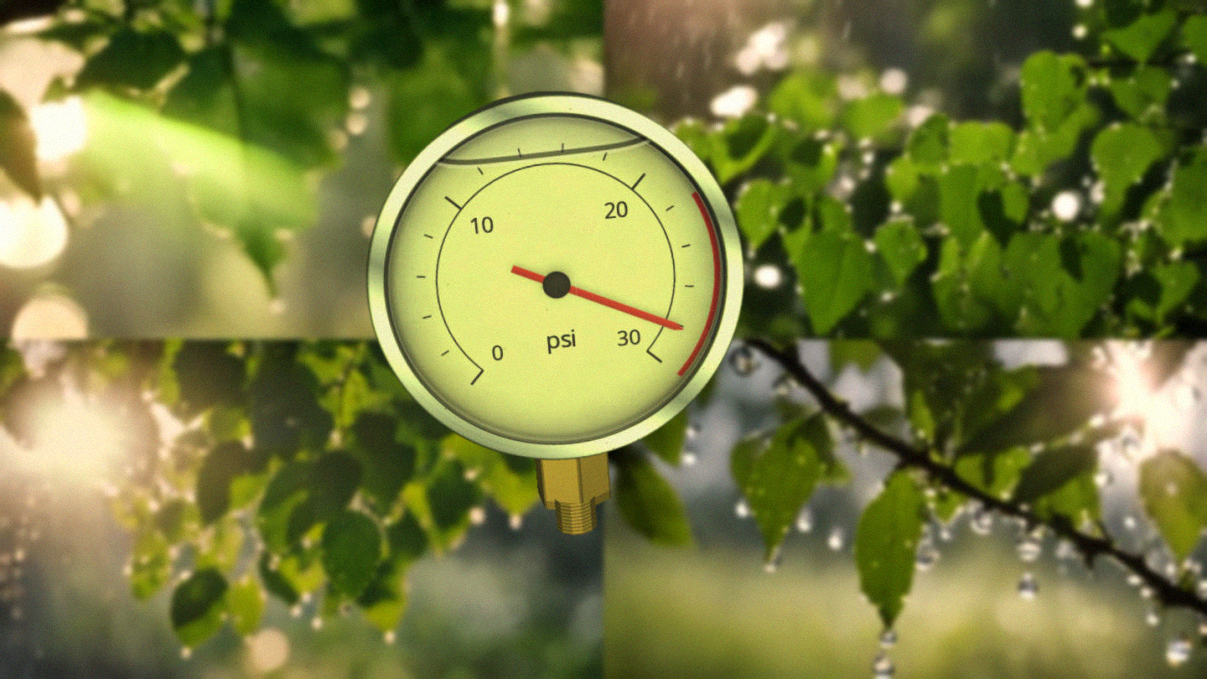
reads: **28** psi
